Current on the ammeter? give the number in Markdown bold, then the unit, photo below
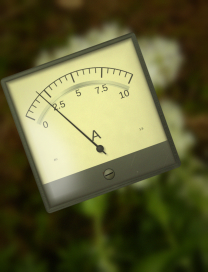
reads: **2** A
